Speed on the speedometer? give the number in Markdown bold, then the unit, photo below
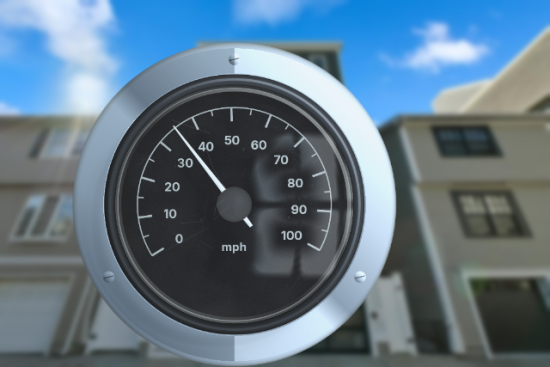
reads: **35** mph
